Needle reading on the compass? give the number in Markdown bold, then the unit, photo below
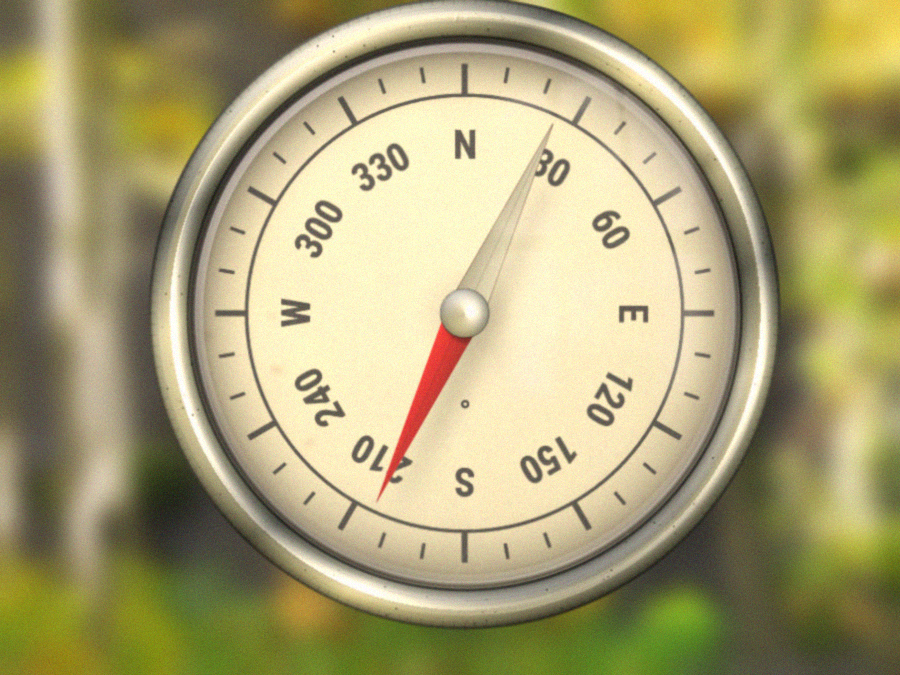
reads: **205** °
